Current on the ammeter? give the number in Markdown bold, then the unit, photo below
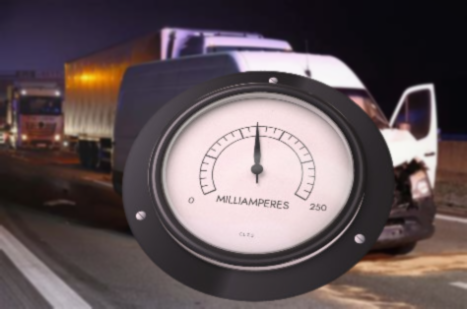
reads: **120** mA
